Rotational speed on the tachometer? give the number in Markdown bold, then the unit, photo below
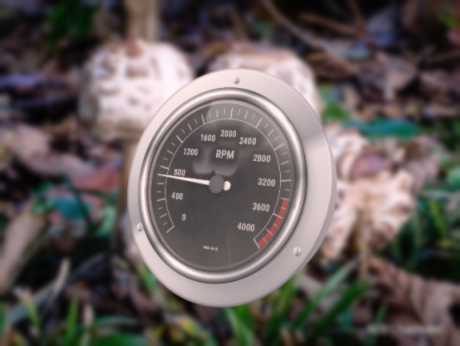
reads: **700** rpm
